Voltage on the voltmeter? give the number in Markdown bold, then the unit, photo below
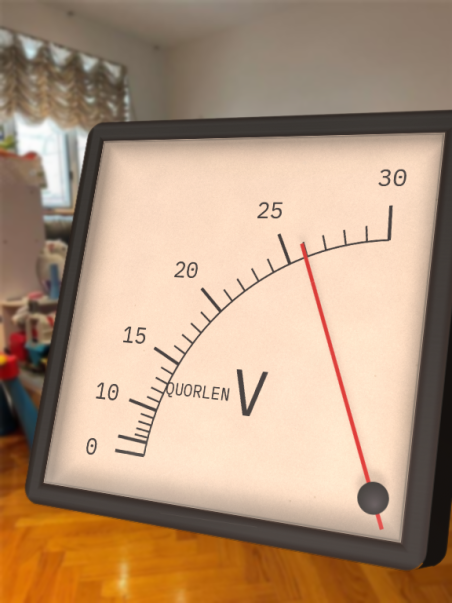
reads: **26** V
